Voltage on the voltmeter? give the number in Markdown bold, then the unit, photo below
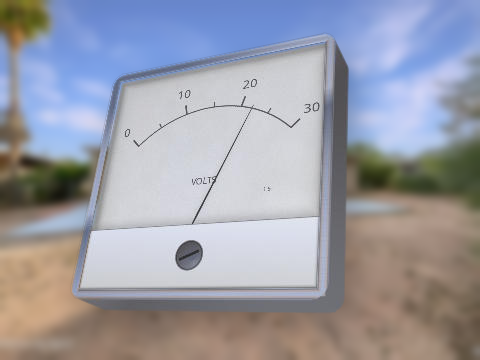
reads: **22.5** V
